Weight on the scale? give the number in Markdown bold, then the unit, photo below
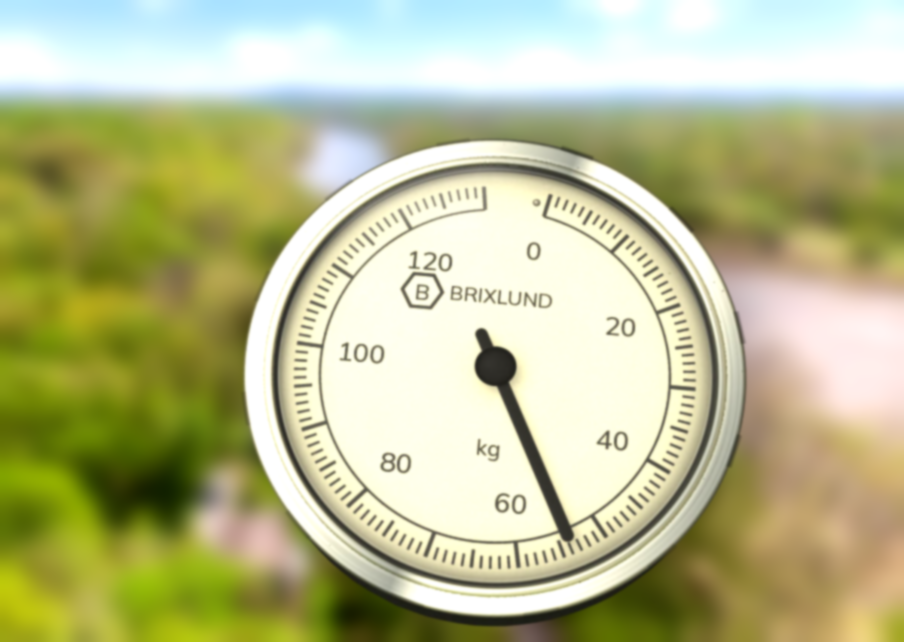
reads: **54** kg
